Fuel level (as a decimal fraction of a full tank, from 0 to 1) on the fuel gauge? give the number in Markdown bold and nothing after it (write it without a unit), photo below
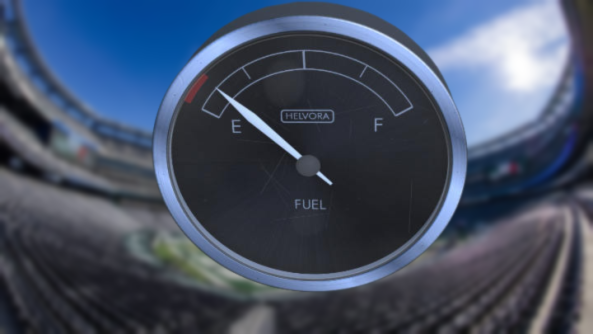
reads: **0.125**
